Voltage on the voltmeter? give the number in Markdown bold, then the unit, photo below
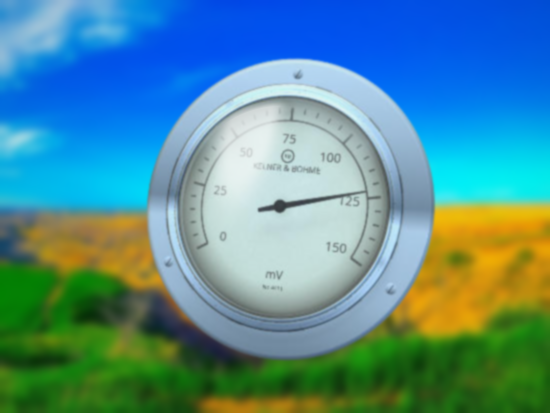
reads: **122.5** mV
